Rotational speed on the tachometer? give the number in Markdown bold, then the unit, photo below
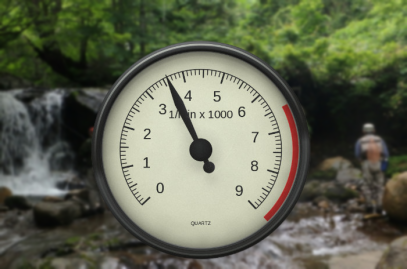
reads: **3600** rpm
